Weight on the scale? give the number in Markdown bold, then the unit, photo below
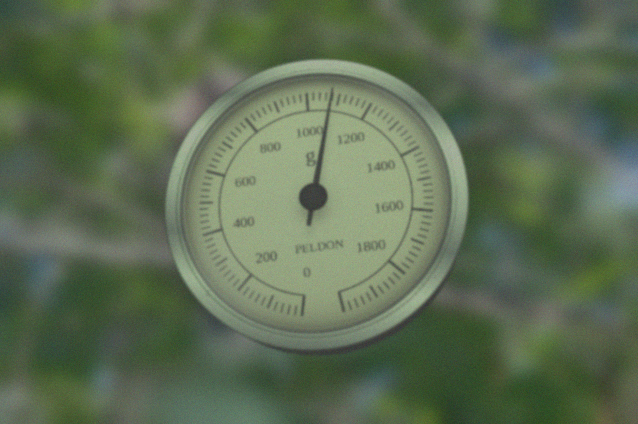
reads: **1080** g
